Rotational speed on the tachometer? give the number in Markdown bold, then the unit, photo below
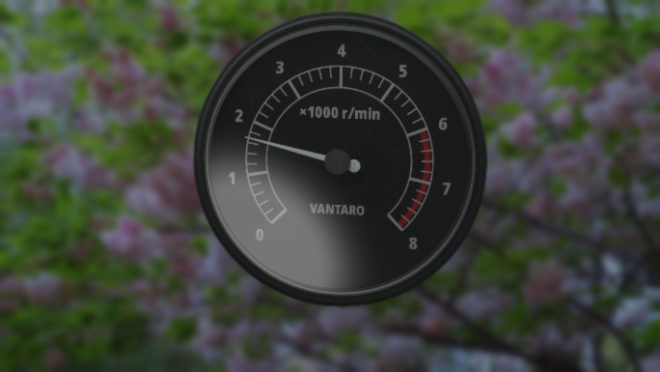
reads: **1700** rpm
